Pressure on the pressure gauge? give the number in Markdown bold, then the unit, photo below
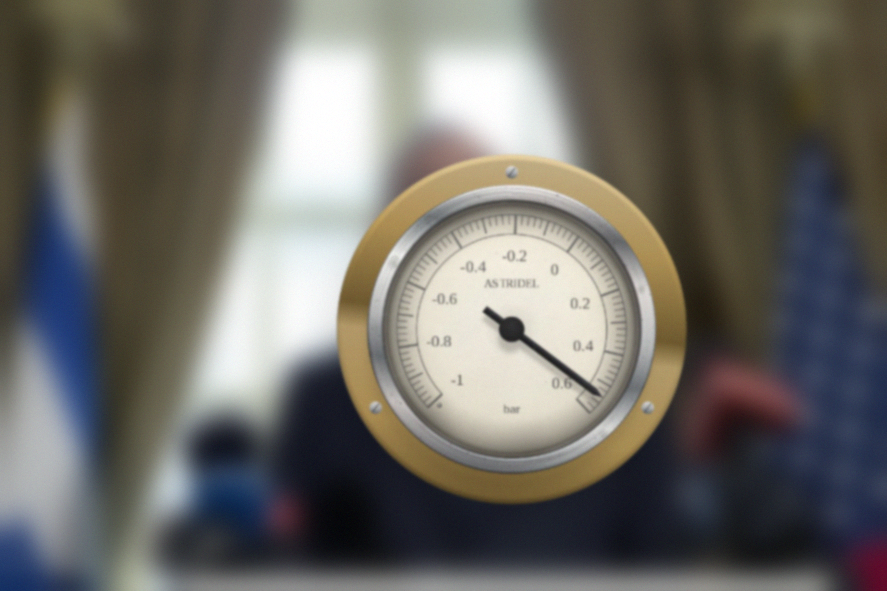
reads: **0.54** bar
